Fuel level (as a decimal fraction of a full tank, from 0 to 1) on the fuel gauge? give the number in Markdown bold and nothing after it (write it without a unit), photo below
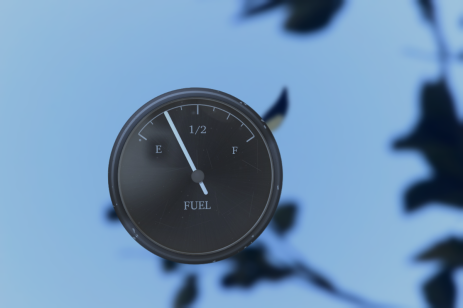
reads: **0.25**
